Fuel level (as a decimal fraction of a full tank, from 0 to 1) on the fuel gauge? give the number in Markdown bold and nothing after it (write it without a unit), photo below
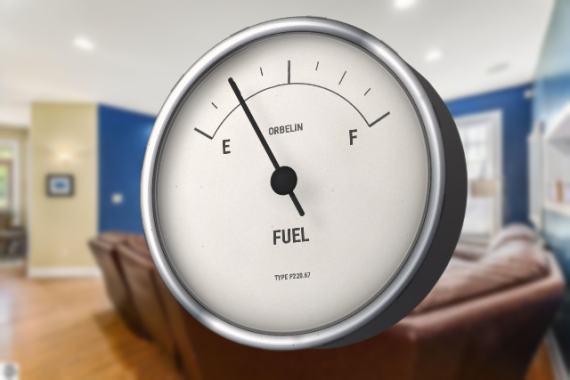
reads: **0.25**
